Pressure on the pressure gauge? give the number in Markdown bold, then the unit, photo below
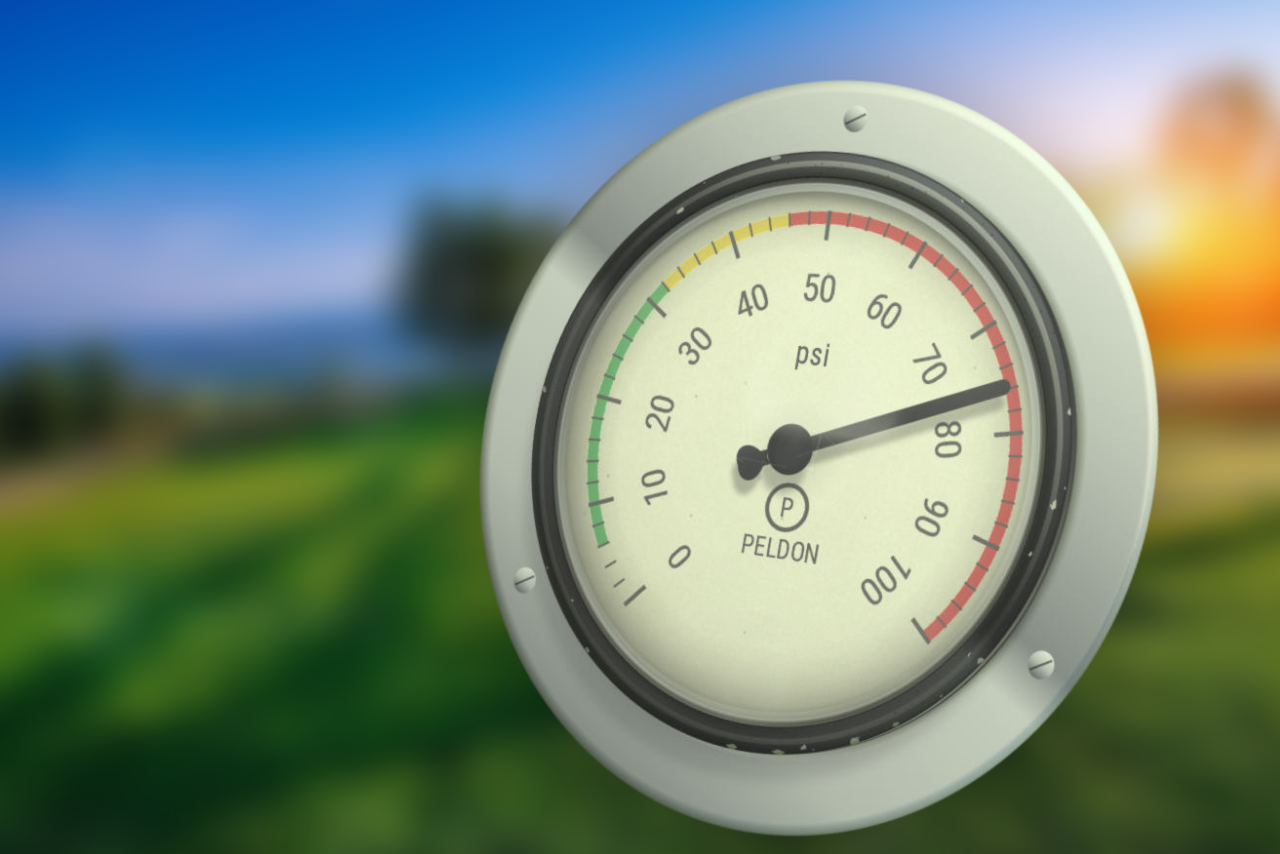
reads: **76** psi
